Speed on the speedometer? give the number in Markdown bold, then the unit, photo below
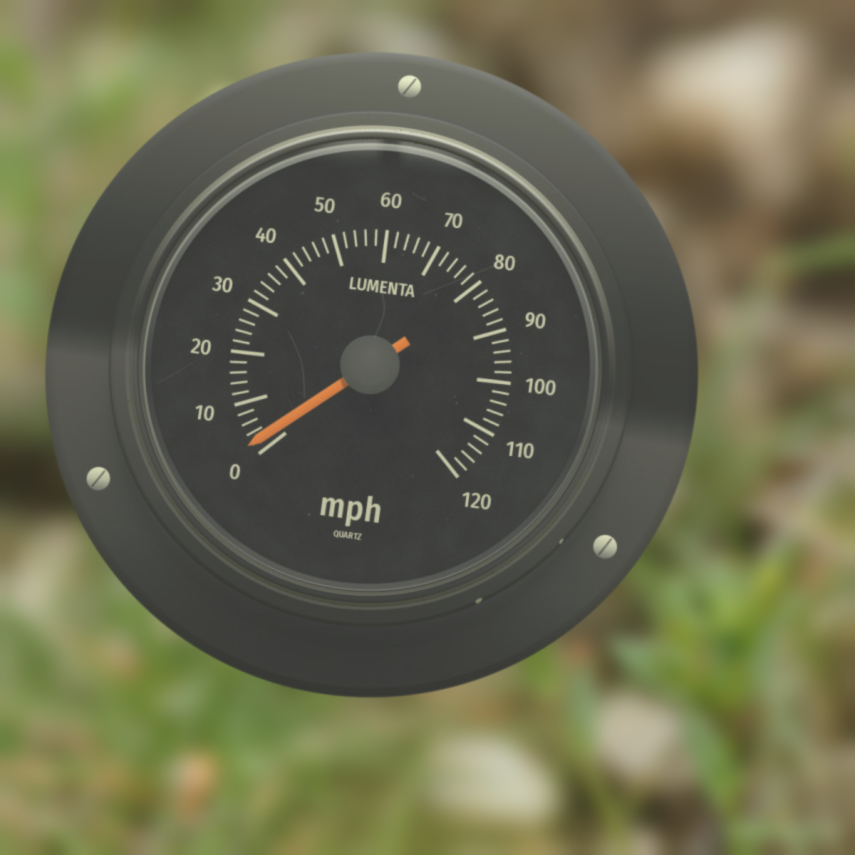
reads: **2** mph
